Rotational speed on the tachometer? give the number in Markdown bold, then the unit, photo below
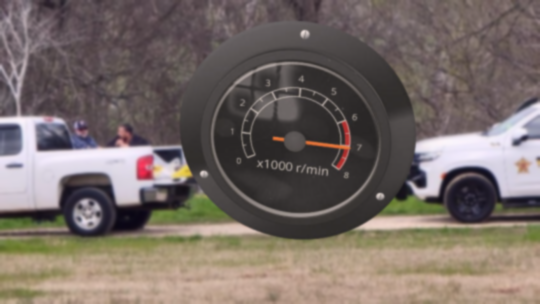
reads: **7000** rpm
